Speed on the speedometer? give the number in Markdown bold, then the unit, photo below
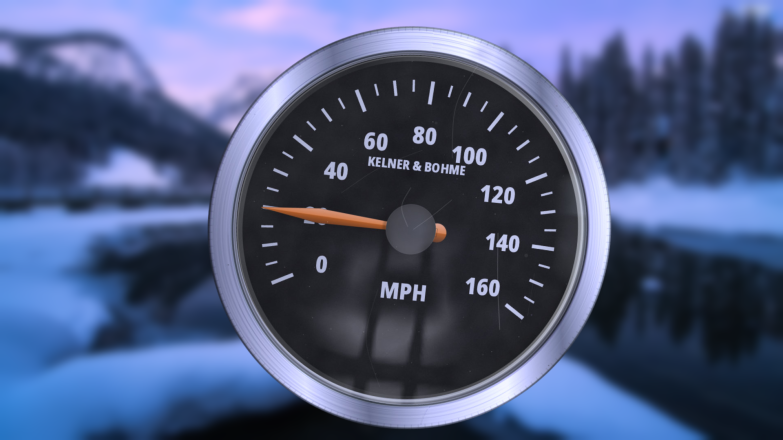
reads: **20** mph
